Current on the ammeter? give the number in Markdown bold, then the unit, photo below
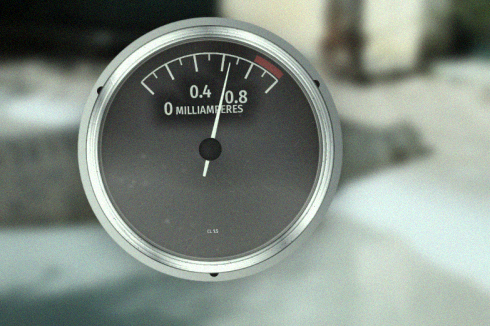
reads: **0.65** mA
